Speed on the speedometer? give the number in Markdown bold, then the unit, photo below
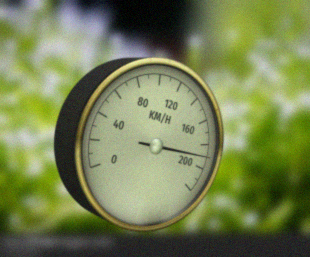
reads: **190** km/h
